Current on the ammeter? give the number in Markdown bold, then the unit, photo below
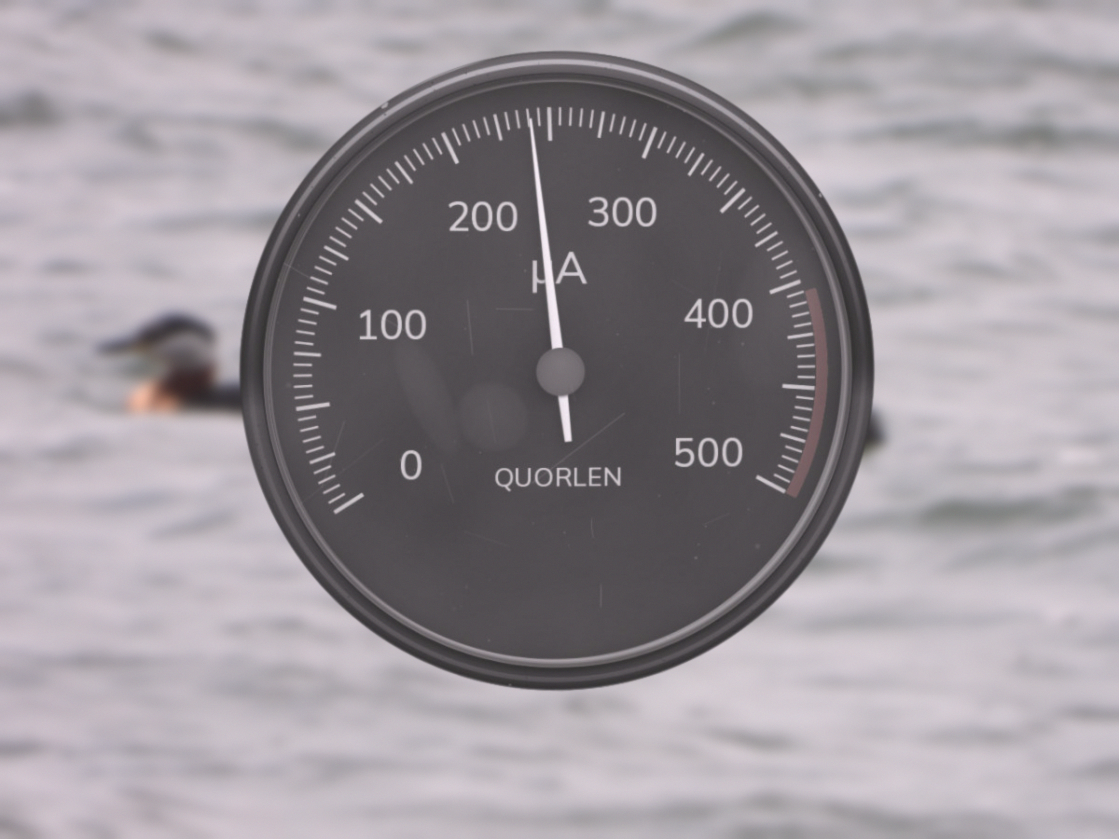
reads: **240** µA
